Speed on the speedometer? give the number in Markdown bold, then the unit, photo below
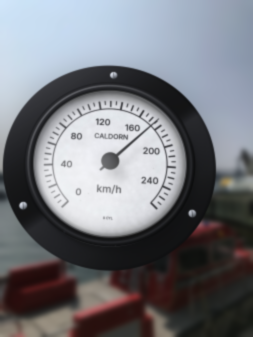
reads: **175** km/h
